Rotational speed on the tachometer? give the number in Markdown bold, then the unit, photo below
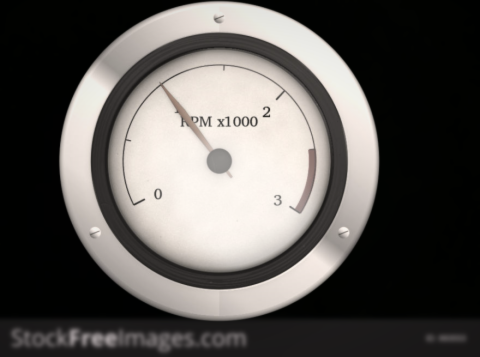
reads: **1000** rpm
